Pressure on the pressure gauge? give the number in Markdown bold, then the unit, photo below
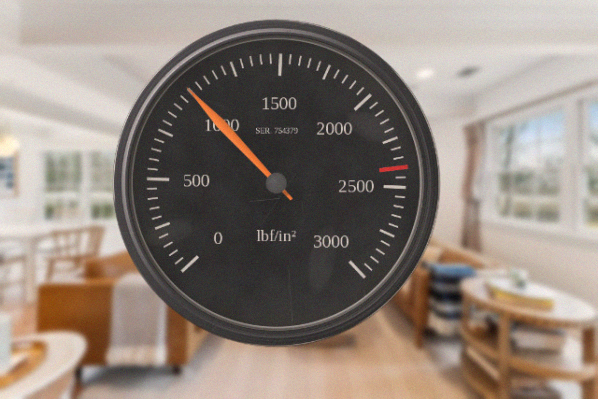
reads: **1000** psi
